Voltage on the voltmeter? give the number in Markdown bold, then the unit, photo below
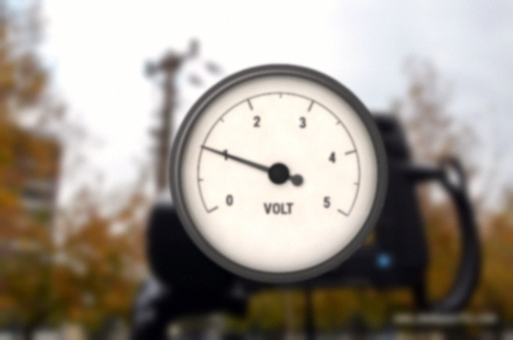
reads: **1** V
